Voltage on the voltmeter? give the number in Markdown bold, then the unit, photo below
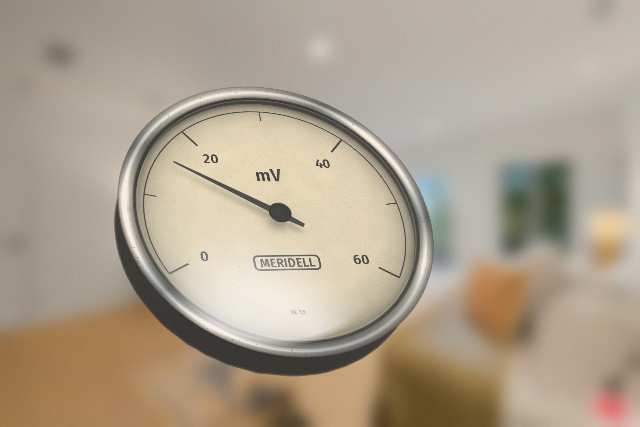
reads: **15** mV
